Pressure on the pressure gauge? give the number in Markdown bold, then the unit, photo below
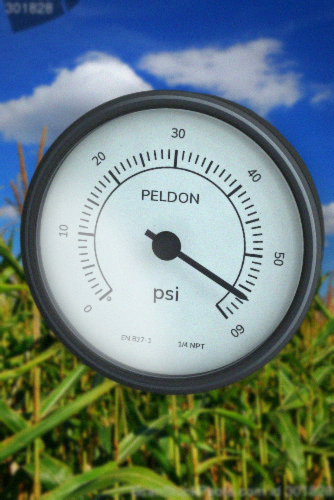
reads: **56** psi
